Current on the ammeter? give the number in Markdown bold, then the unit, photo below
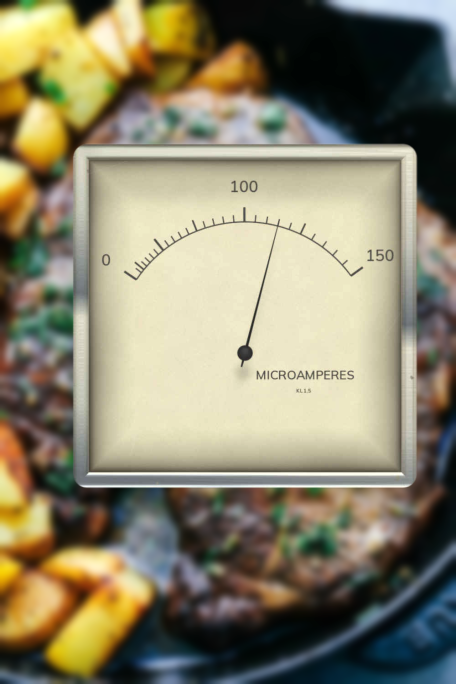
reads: **115** µA
